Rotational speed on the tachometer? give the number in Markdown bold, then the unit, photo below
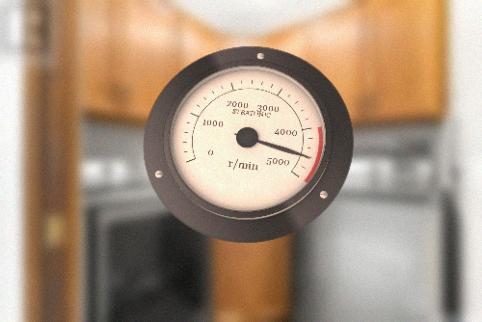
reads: **4600** rpm
